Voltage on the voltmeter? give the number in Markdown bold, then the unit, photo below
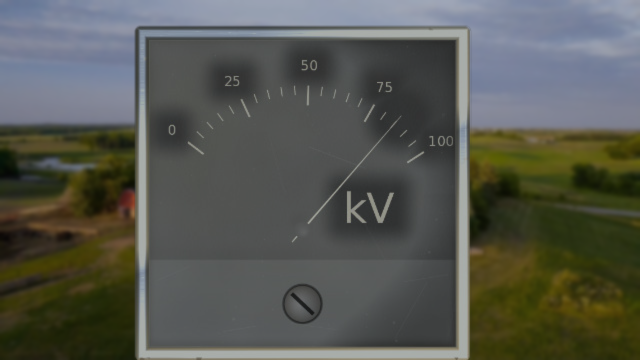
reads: **85** kV
